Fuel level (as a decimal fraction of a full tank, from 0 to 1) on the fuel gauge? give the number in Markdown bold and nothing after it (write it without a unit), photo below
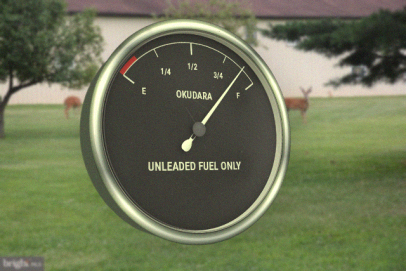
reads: **0.875**
